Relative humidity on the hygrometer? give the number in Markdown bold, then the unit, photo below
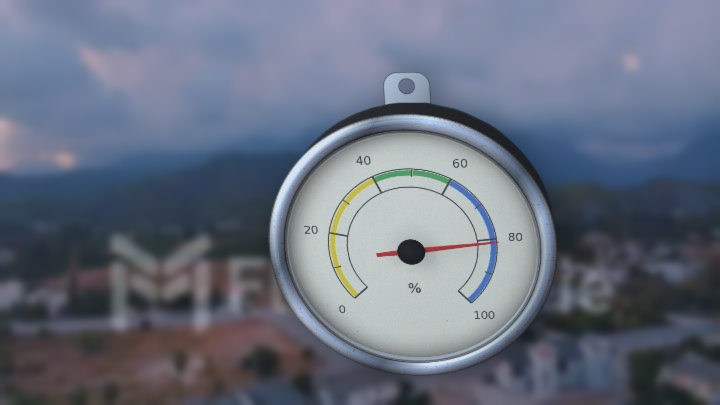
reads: **80** %
